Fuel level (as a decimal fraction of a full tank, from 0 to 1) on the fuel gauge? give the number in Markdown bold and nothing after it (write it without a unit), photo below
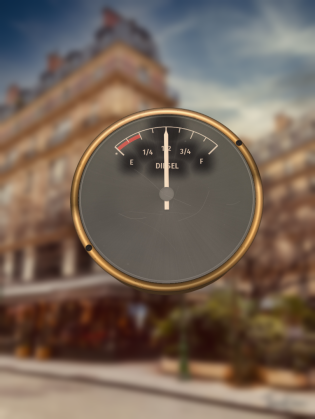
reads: **0.5**
